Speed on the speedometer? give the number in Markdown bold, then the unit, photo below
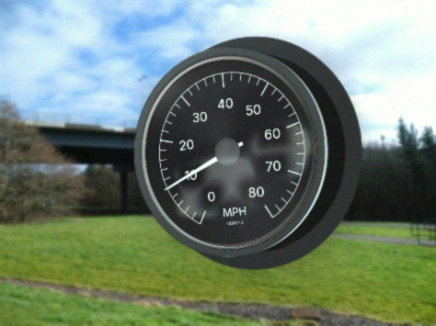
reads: **10** mph
